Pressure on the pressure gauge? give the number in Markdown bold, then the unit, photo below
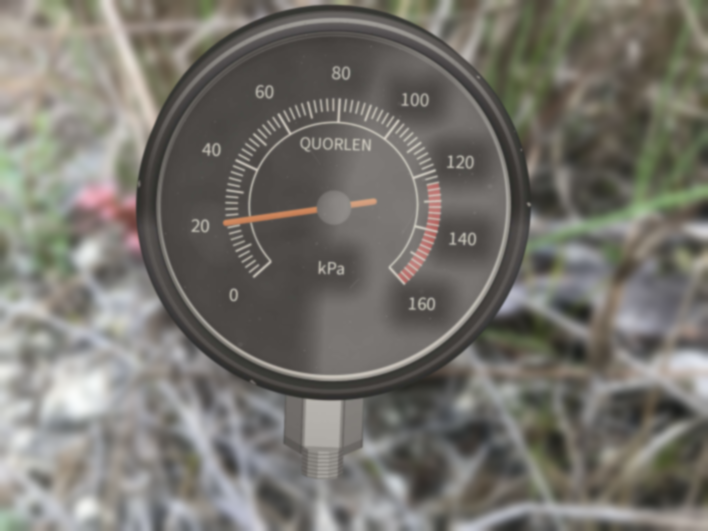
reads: **20** kPa
